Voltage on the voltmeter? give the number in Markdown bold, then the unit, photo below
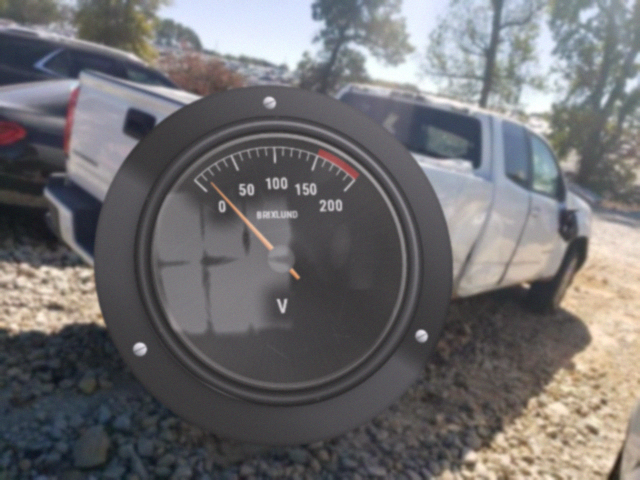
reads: **10** V
